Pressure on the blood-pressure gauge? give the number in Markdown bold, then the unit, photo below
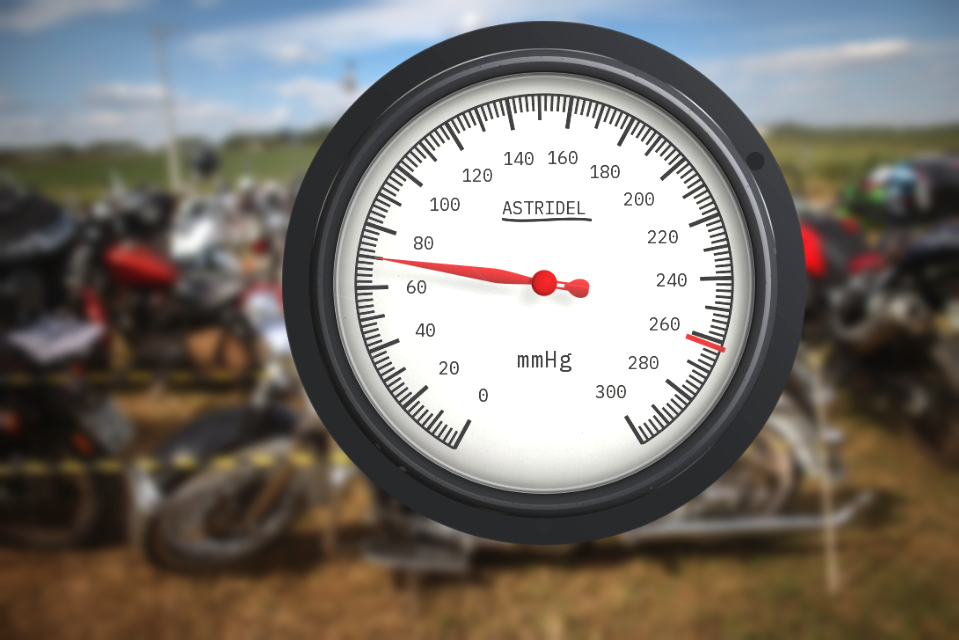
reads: **70** mmHg
